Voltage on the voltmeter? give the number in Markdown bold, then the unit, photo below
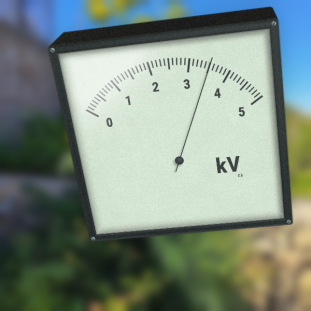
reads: **3.5** kV
